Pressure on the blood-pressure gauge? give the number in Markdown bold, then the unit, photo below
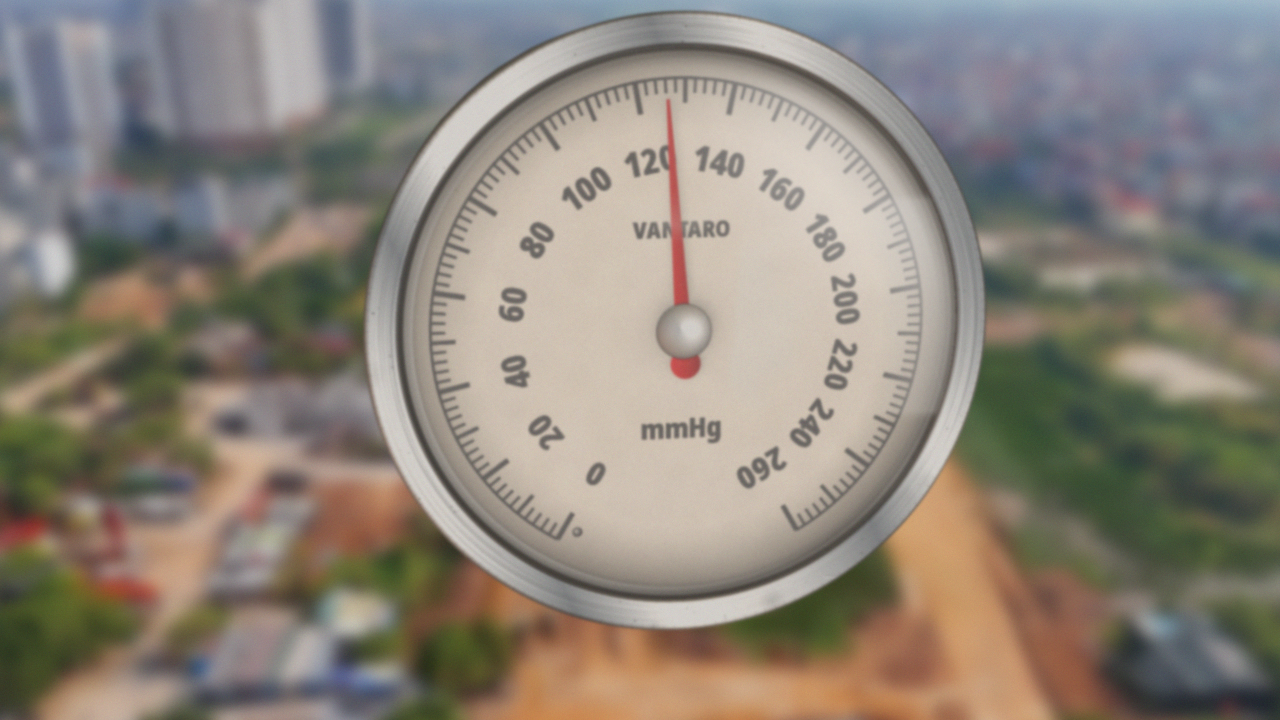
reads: **126** mmHg
